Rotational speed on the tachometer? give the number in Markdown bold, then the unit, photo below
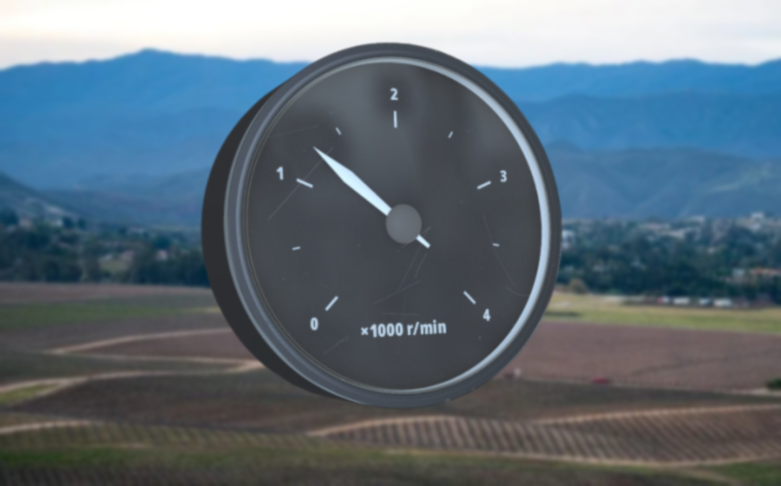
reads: **1250** rpm
